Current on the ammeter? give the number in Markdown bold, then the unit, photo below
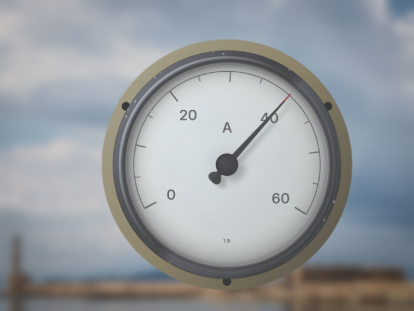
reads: **40** A
